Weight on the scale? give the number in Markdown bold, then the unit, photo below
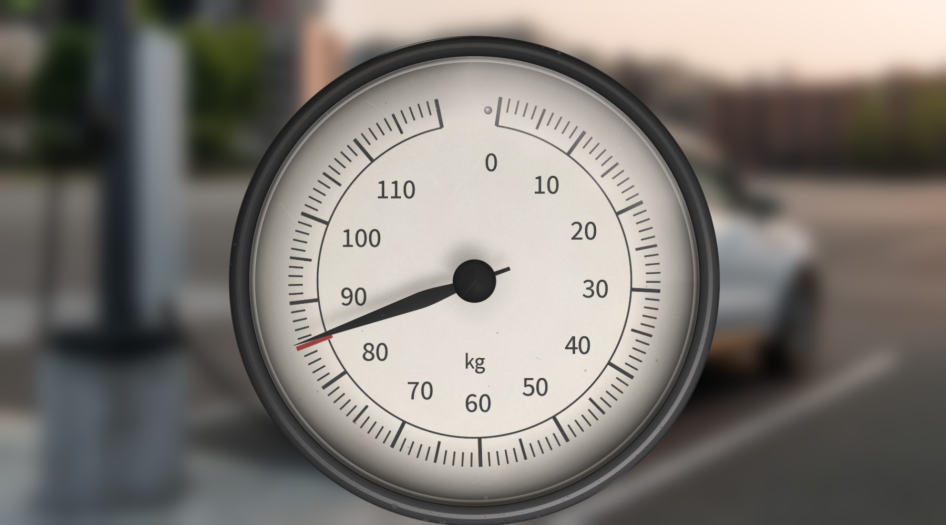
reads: **85.5** kg
